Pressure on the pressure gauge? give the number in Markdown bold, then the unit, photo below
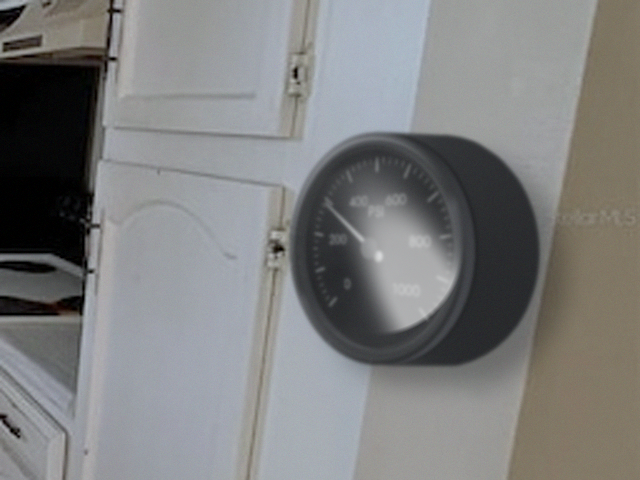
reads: **300** psi
